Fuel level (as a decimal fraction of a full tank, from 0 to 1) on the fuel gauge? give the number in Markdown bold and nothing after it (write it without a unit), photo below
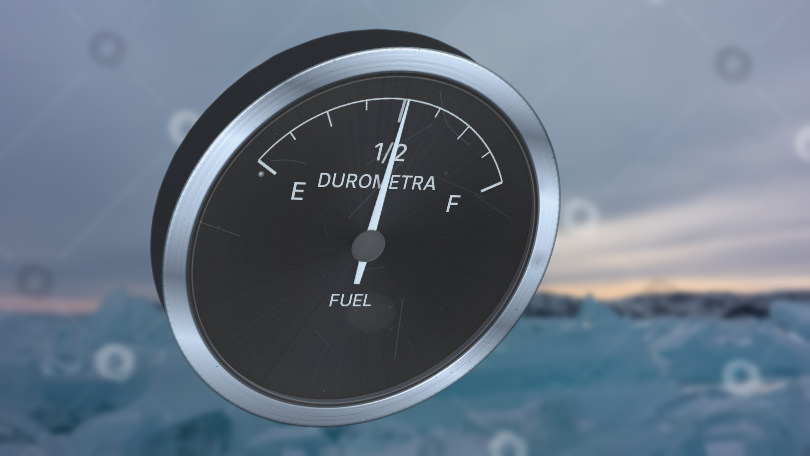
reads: **0.5**
